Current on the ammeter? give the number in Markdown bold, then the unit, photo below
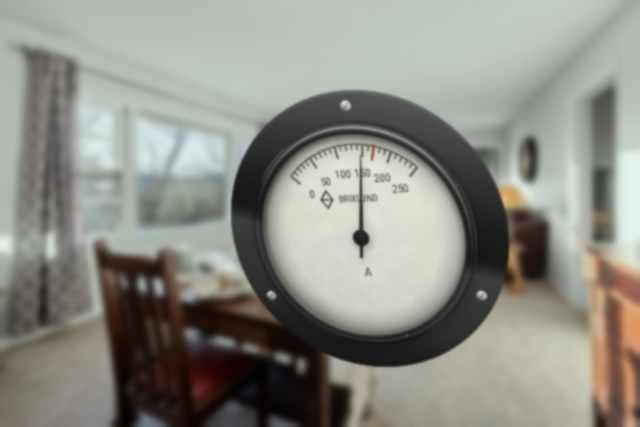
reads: **150** A
